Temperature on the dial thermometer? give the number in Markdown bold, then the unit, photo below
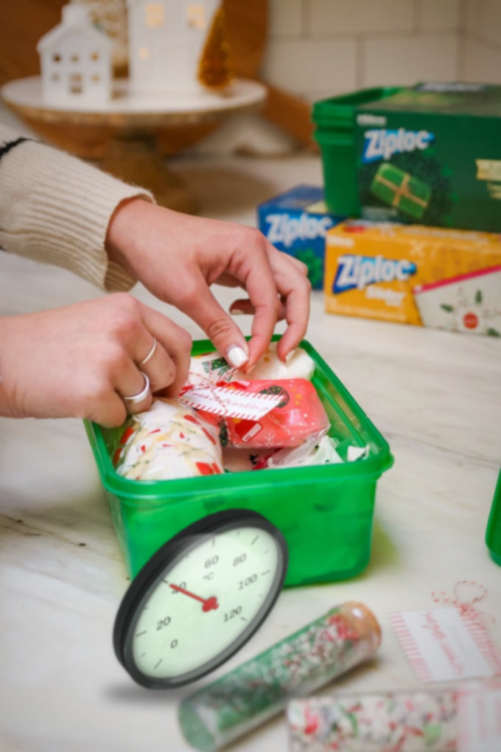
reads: **40** °C
